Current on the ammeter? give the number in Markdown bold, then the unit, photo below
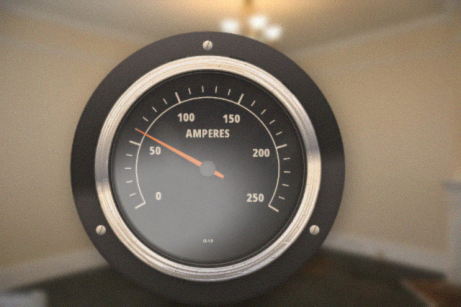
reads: **60** A
